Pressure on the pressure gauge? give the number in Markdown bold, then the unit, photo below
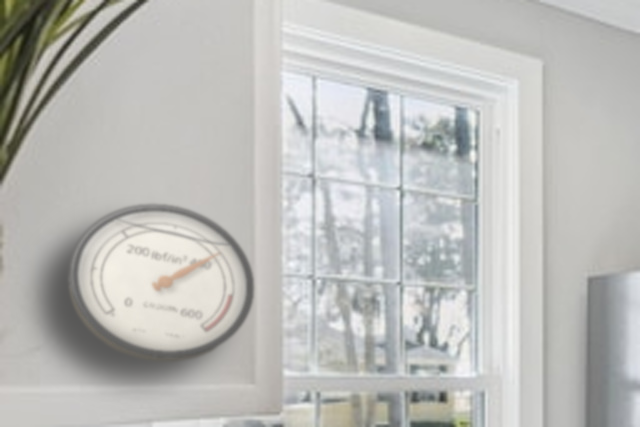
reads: **400** psi
